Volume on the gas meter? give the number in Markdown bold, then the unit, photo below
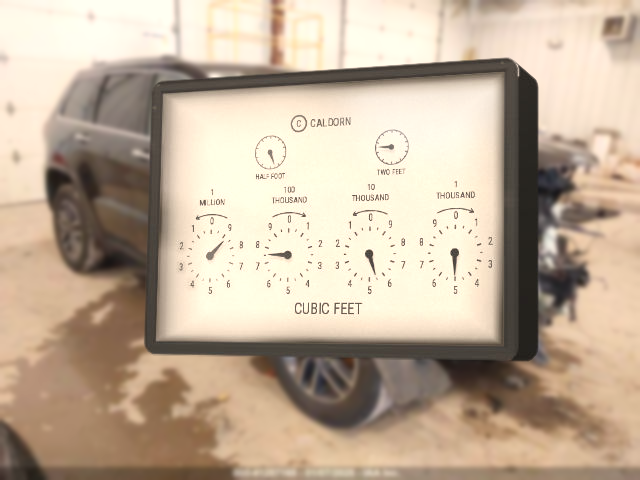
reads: **875500** ft³
